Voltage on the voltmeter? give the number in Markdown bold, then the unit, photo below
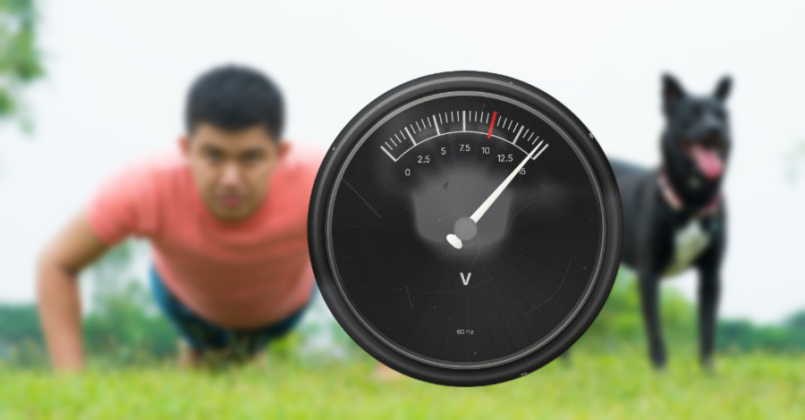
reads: **14.5** V
